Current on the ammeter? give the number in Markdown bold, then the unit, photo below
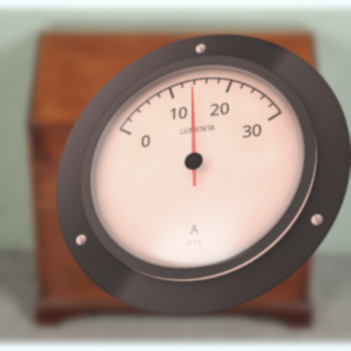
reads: **14** A
